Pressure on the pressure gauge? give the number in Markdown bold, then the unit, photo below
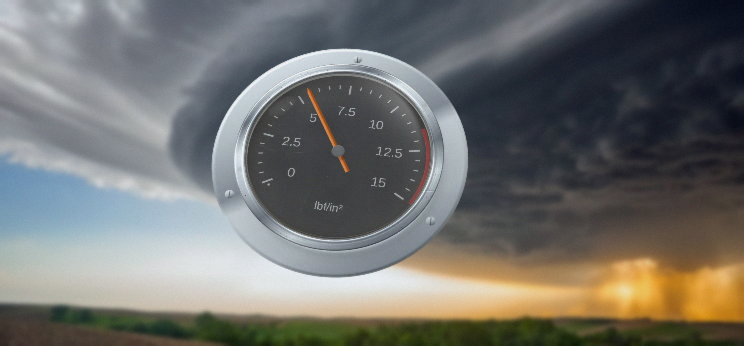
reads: **5.5** psi
